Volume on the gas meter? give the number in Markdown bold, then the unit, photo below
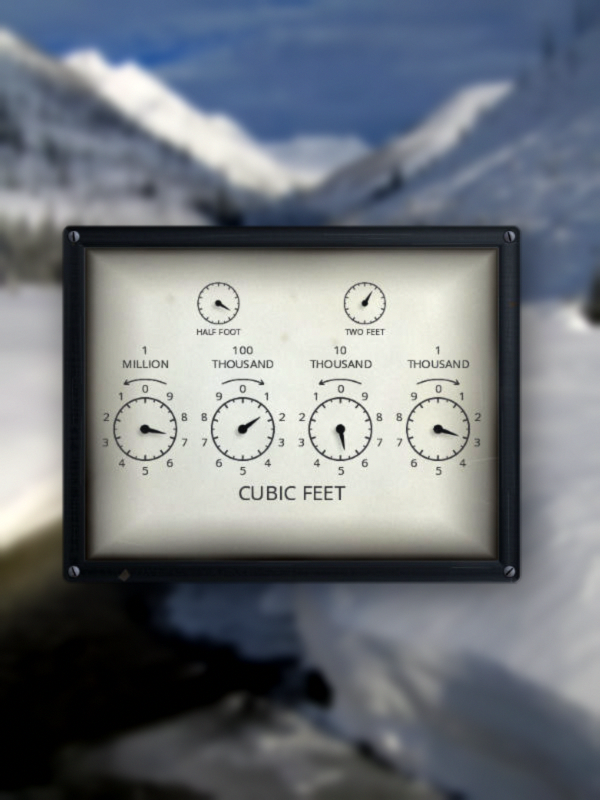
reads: **715300** ft³
